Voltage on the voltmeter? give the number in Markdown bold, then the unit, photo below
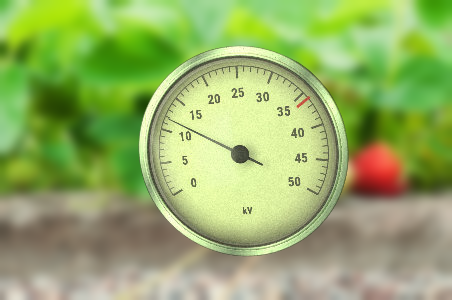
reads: **12** kV
